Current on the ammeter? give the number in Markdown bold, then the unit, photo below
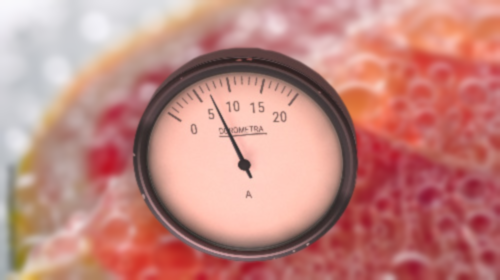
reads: **7** A
